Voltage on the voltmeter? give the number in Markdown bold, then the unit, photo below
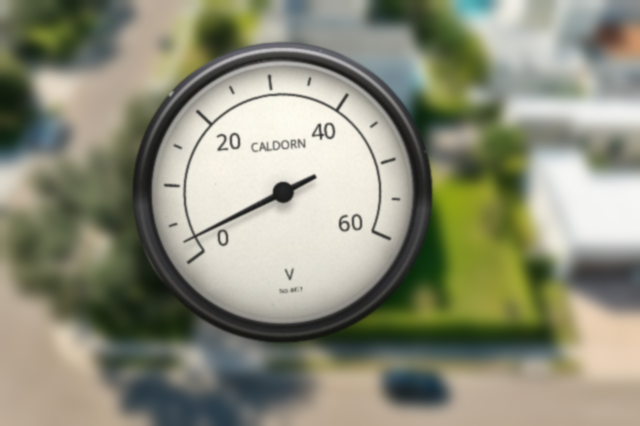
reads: **2.5** V
